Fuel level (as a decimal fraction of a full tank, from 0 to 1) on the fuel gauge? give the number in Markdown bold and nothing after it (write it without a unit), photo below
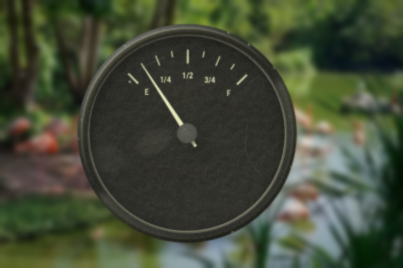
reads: **0.125**
